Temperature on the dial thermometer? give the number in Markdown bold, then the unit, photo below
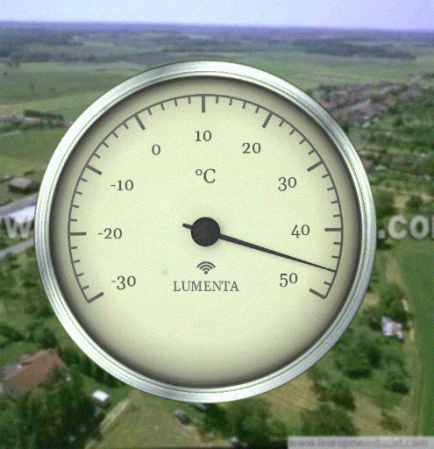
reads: **46** °C
